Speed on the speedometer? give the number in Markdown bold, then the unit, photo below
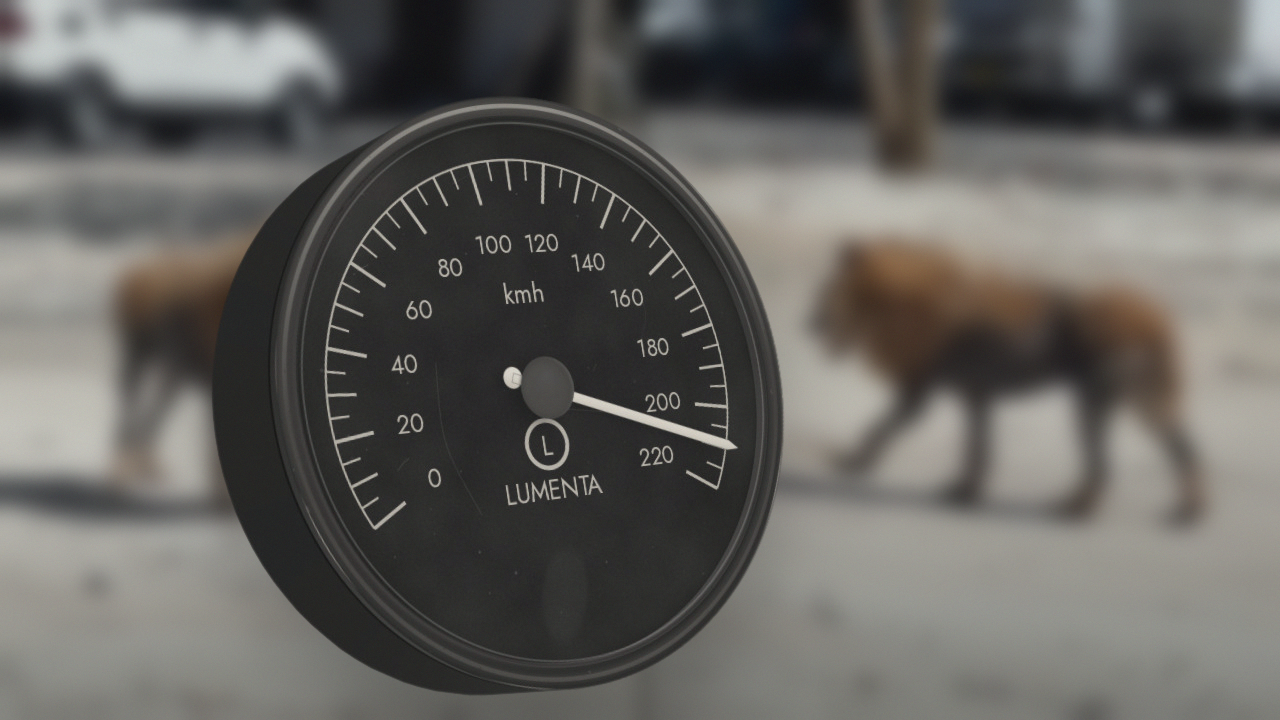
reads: **210** km/h
